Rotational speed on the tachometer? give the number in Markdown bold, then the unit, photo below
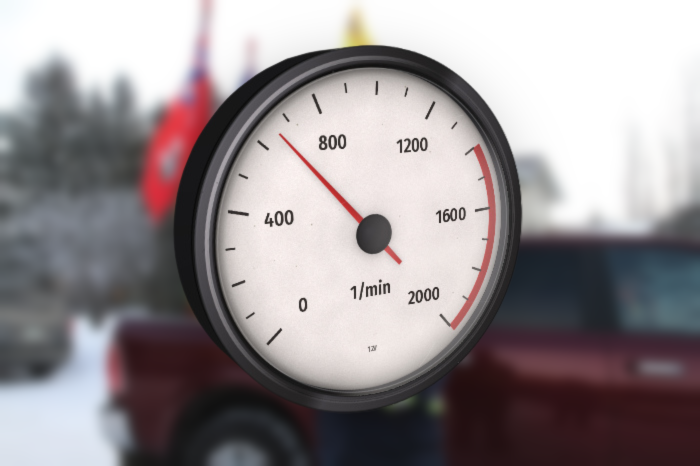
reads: **650** rpm
